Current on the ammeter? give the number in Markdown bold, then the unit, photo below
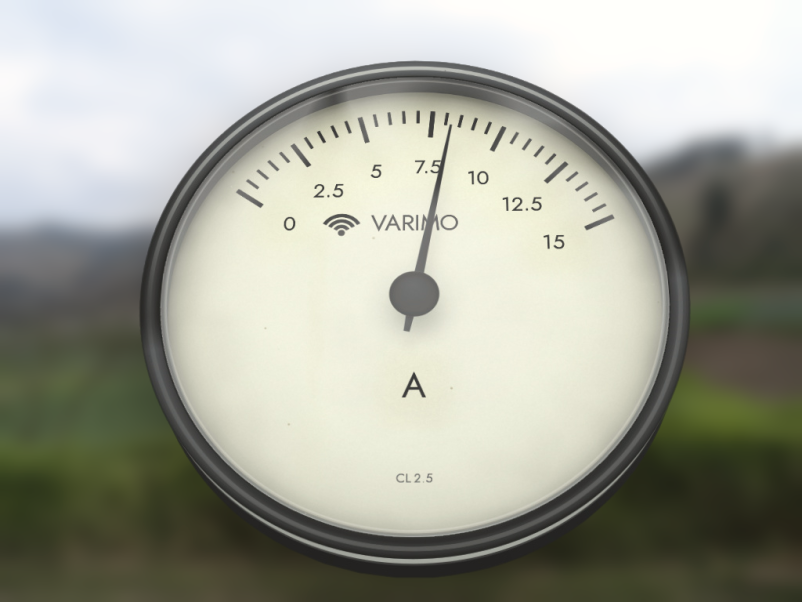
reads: **8.25** A
